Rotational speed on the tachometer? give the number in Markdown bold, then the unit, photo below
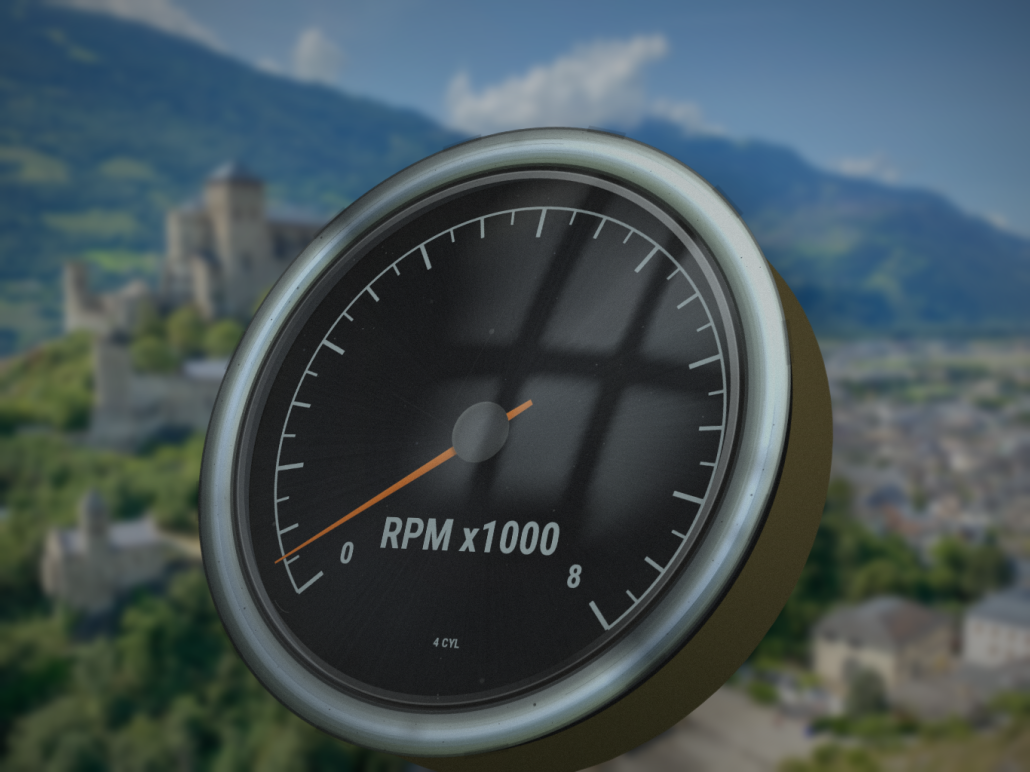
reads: **250** rpm
